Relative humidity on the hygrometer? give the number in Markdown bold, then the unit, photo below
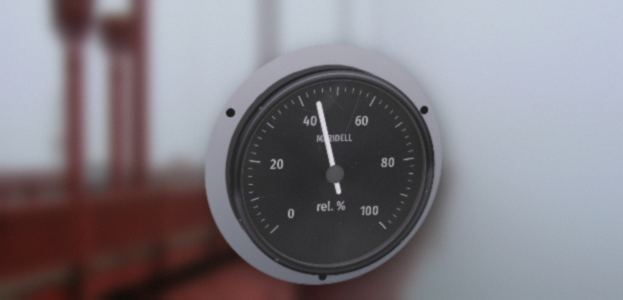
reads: **44** %
